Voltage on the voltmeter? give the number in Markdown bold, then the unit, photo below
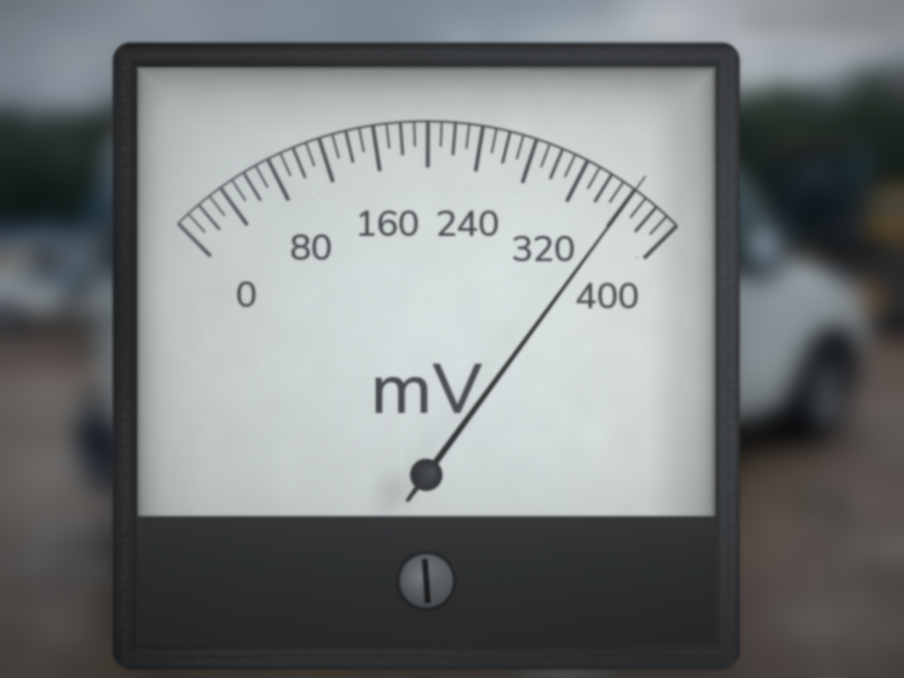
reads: **360** mV
